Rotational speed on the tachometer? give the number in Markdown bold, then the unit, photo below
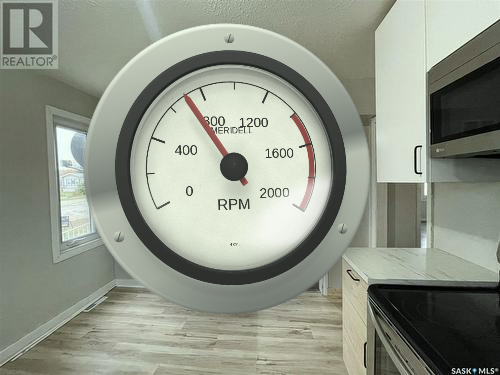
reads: **700** rpm
